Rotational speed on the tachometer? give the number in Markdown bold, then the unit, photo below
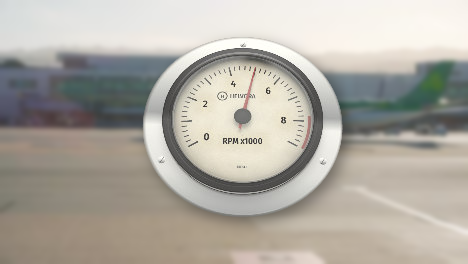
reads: **5000** rpm
